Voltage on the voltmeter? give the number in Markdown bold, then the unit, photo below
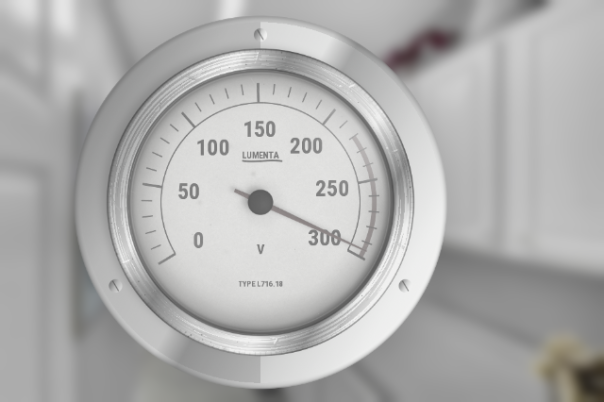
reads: **295** V
